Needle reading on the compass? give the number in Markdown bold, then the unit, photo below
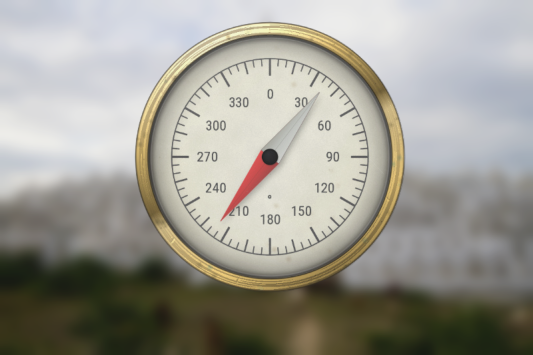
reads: **217.5** °
